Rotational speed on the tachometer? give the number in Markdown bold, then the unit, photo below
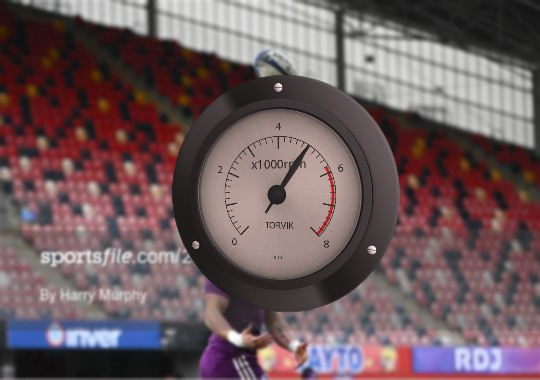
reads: **5000** rpm
